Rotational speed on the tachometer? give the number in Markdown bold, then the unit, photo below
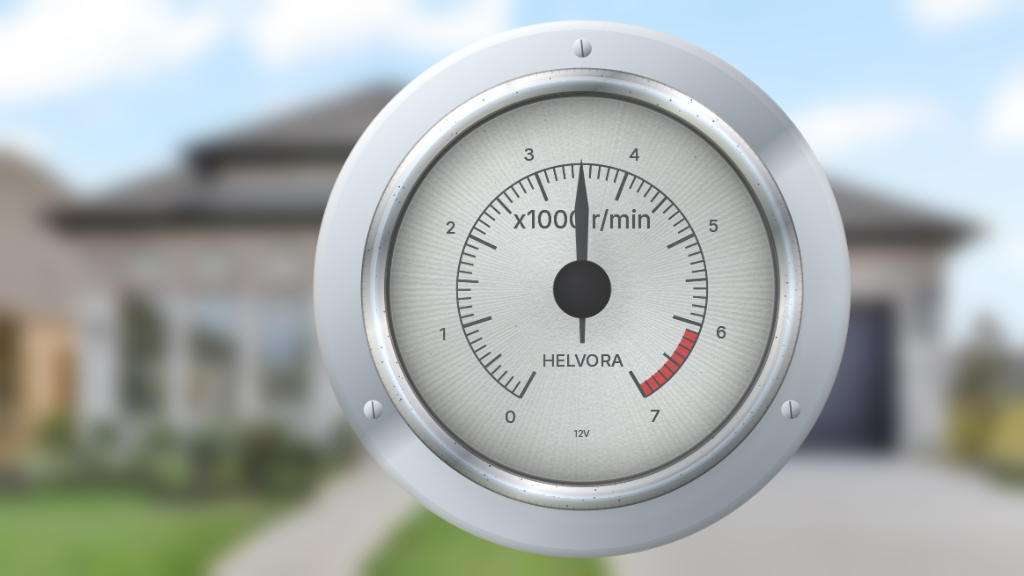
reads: **3500** rpm
